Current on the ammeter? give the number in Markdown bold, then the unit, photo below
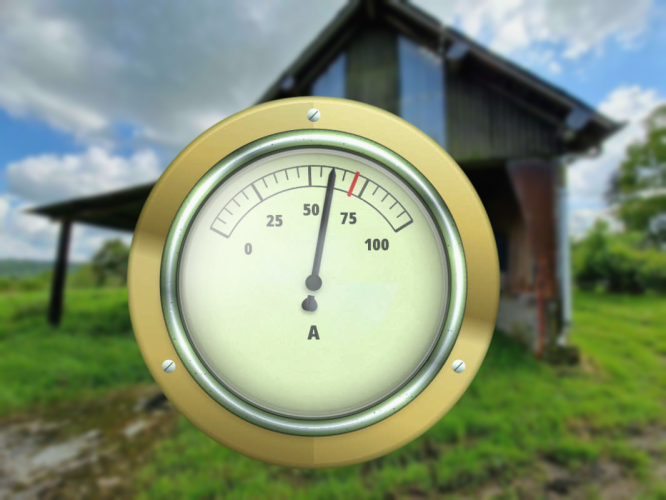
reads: **60** A
